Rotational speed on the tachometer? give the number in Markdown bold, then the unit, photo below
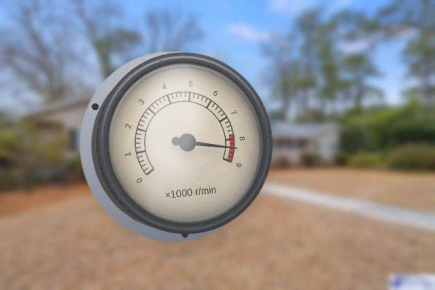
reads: **8400** rpm
